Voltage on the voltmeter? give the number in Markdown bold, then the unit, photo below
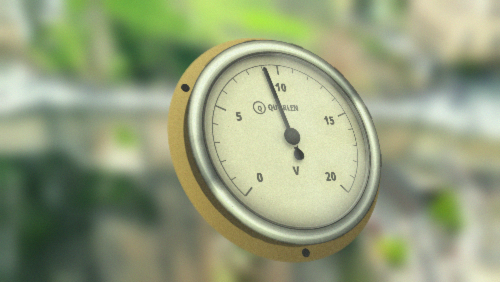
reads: **9** V
